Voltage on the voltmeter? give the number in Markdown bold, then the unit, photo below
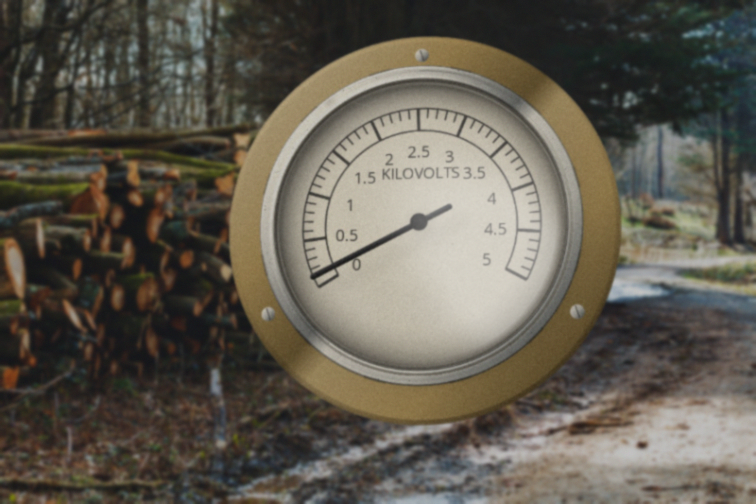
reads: **0.1** kV
